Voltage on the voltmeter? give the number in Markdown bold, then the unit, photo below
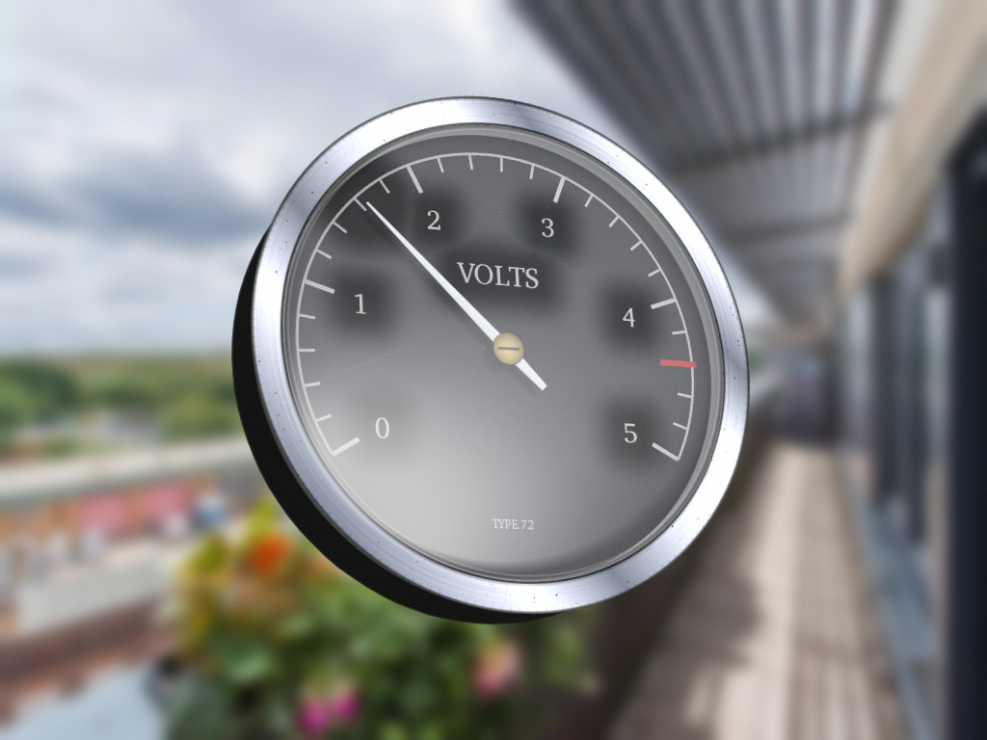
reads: **1.6** V
